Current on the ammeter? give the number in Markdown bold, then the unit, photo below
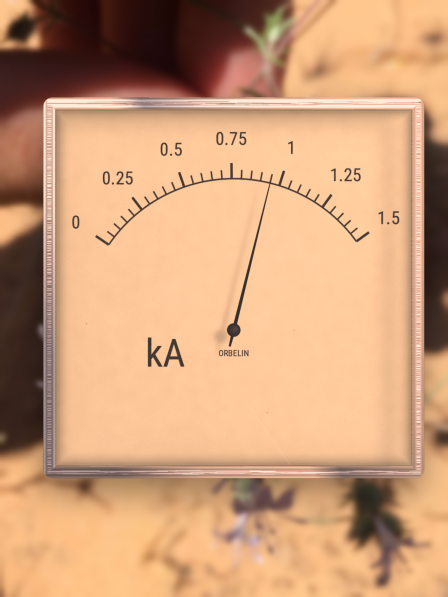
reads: **0.95** kA
